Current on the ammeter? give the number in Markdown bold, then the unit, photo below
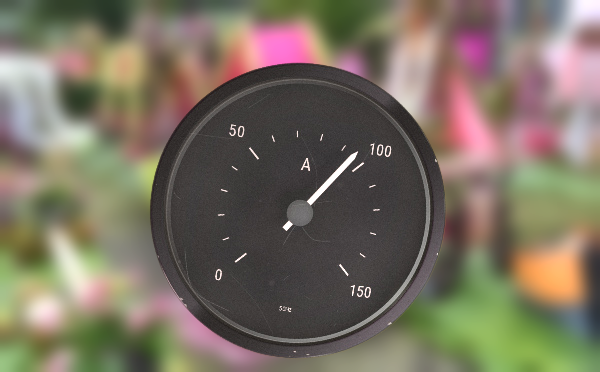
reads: **95** A
